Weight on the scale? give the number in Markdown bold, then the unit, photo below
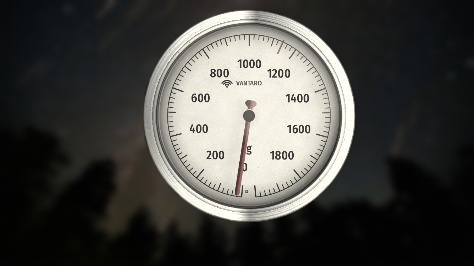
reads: **20** g
